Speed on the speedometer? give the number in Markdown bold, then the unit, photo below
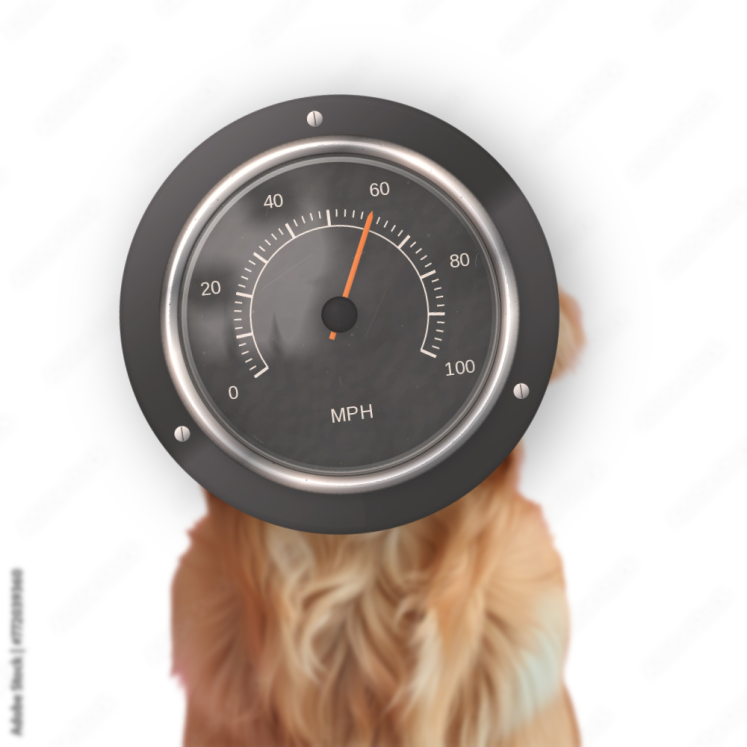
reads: **60** mph
